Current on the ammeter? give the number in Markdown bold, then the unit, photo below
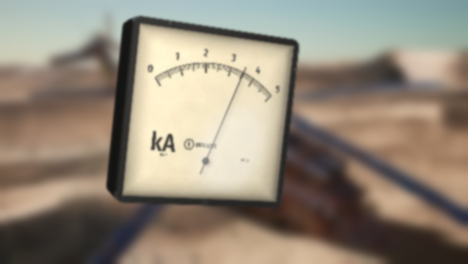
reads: **3.5** kA
